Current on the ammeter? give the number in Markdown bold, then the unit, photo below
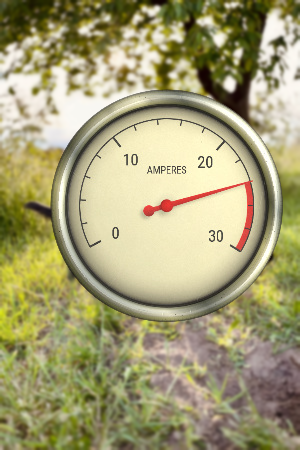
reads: **24** A
